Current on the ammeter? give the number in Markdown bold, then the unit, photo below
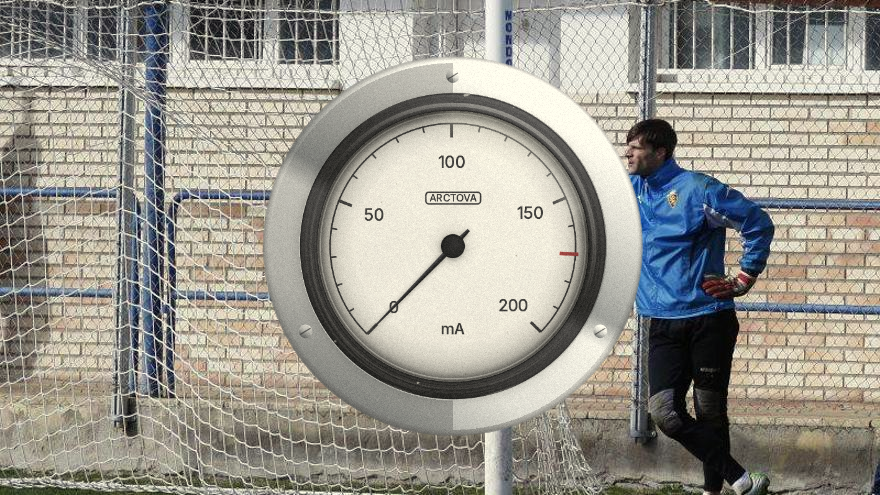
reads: **0** mA
